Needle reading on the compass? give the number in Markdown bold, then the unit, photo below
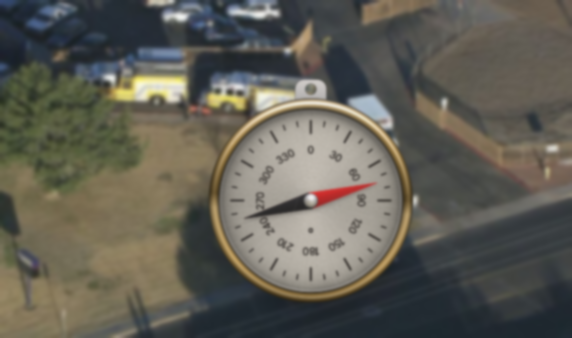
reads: **75** °
